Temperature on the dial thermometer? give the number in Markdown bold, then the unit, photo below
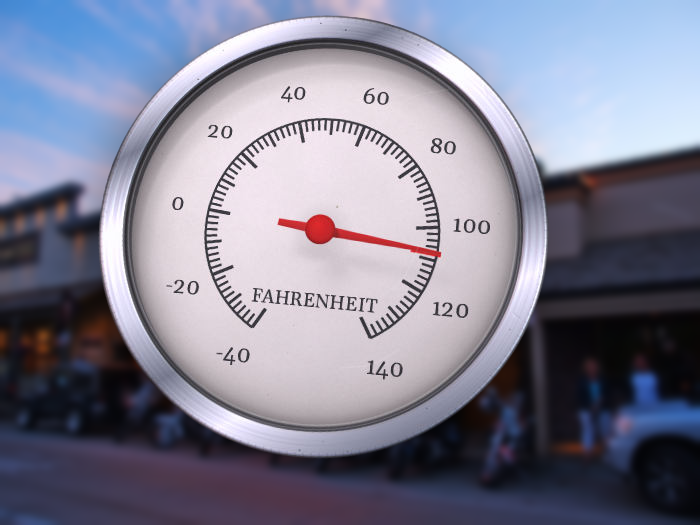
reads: **108** °F
